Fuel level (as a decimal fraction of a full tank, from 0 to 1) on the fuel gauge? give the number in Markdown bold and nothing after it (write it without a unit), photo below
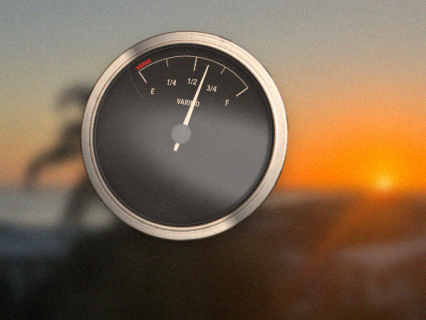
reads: **0.625**
